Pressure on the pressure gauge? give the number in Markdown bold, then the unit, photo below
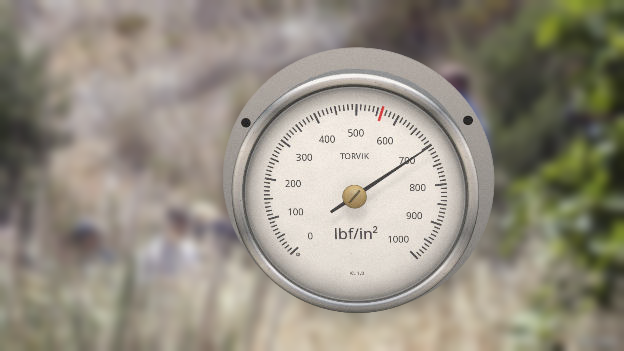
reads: **700** psi
